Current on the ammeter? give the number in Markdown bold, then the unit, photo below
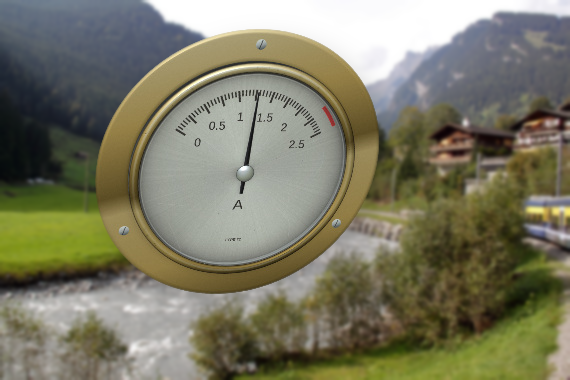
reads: **1.25** A
